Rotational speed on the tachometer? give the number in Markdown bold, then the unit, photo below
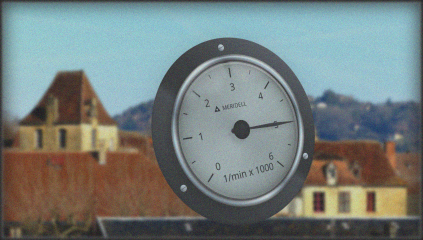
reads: **5000** rpm
